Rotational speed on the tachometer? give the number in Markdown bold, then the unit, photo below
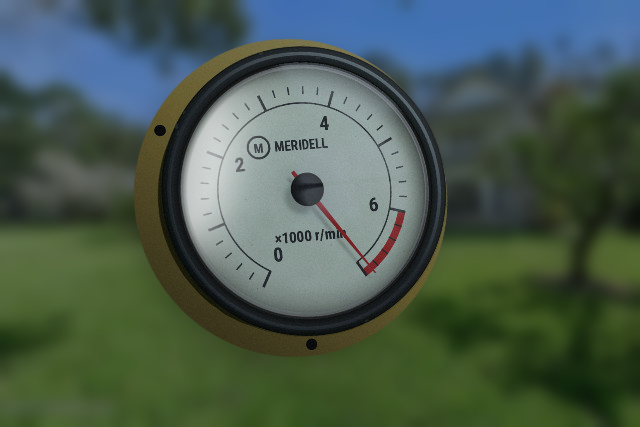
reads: **6900** rpm
